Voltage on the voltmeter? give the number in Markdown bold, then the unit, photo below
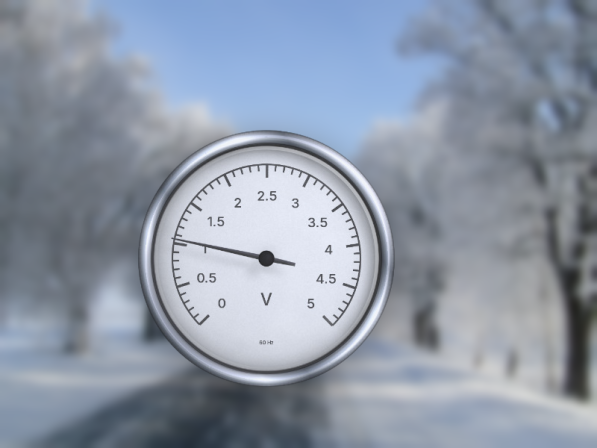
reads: **1.05** V
